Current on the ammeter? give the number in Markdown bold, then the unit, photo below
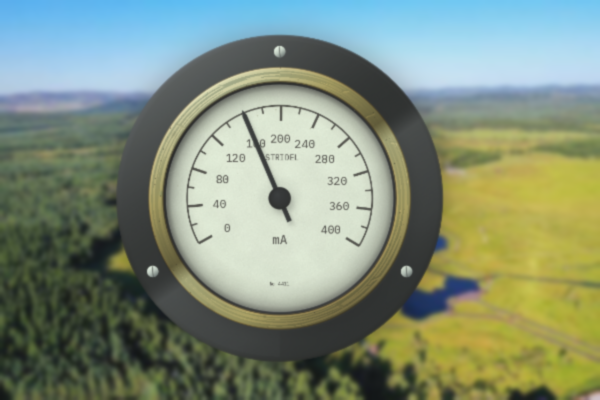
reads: **160** mA
